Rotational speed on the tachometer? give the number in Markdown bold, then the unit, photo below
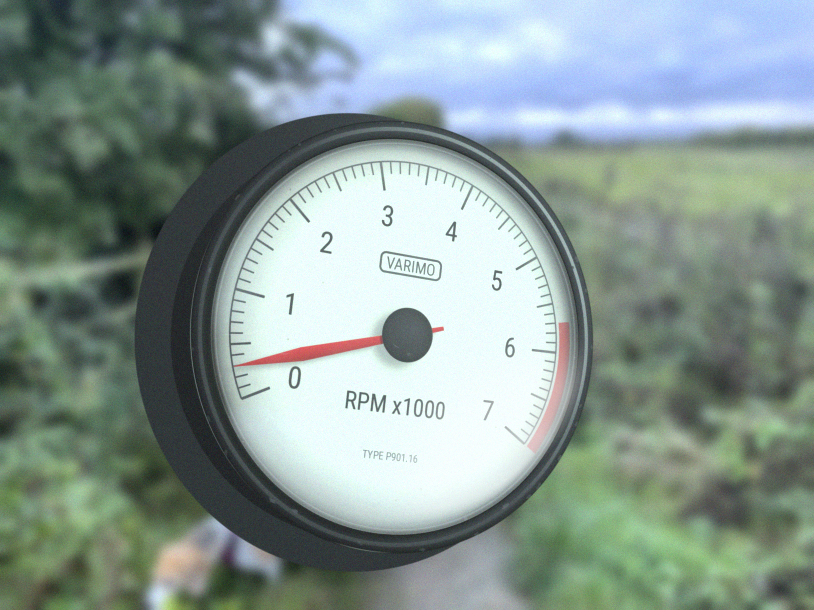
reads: **300** rpm
